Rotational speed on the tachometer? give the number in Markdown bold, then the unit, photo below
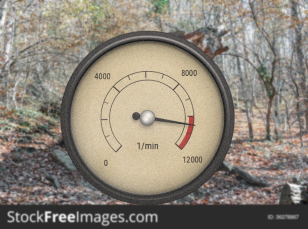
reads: **10500** rpm
